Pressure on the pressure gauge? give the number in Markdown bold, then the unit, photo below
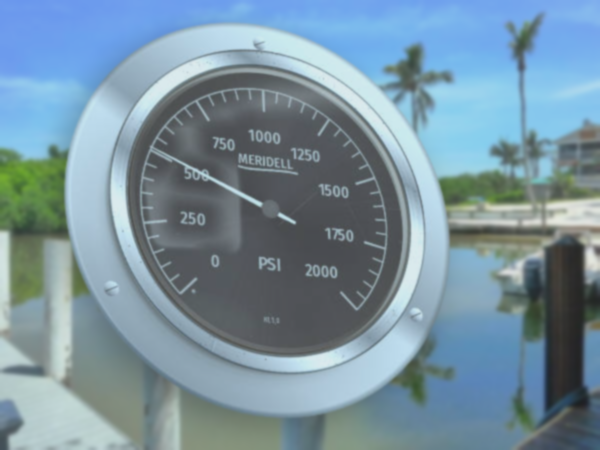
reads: **500** psi
